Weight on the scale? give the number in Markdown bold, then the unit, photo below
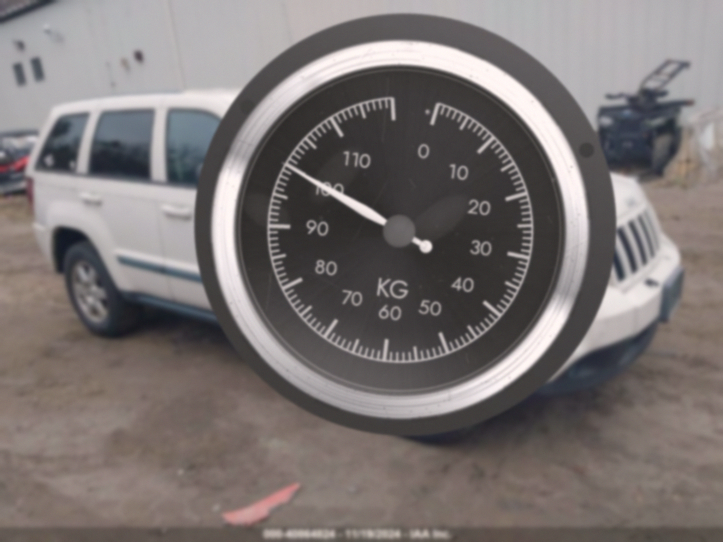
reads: **100** kg
